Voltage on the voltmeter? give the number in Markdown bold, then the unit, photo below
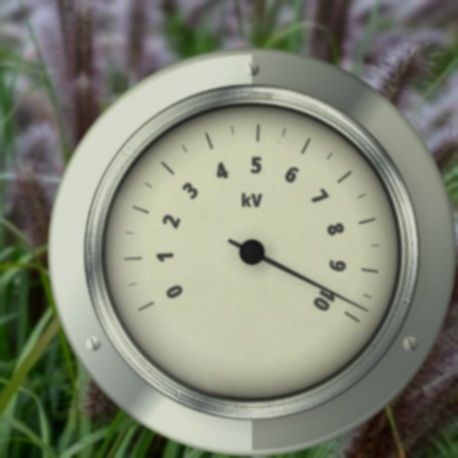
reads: **9.75** kV
